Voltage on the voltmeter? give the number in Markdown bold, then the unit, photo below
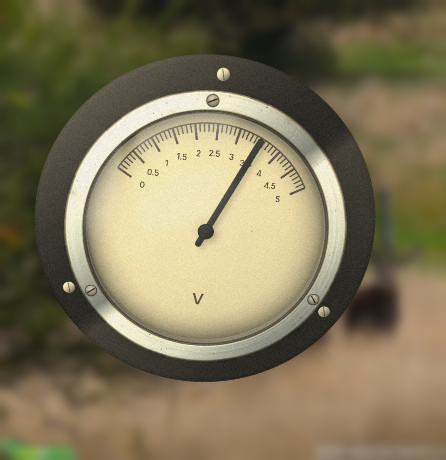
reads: **3.5** V
